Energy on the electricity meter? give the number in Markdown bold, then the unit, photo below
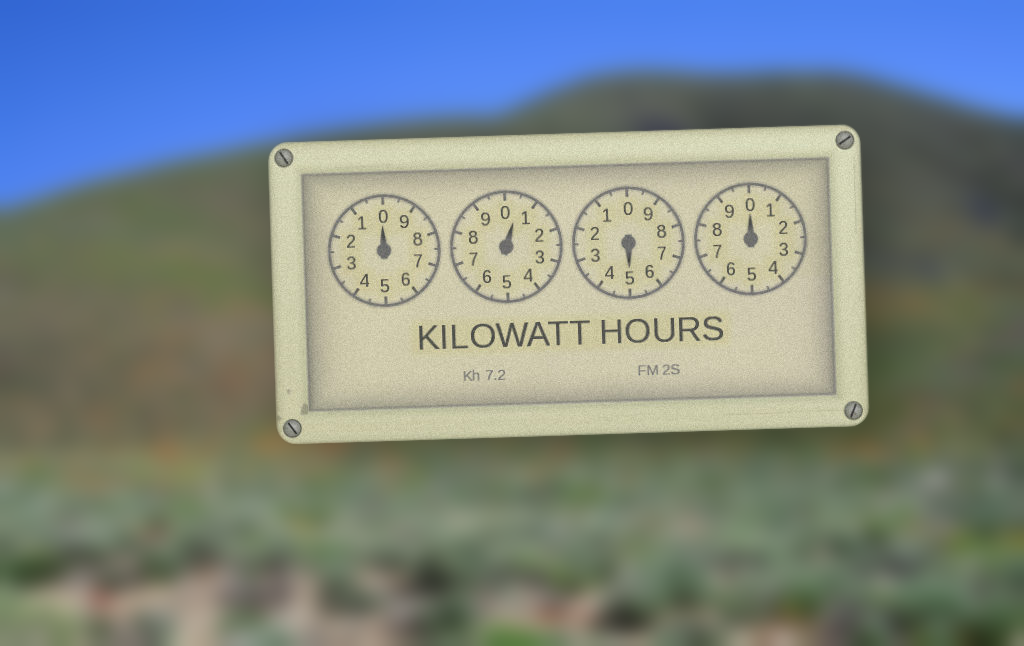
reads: **50** kWh
